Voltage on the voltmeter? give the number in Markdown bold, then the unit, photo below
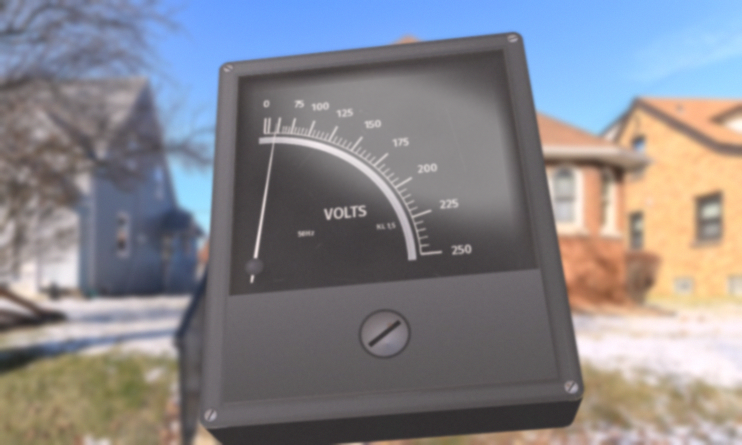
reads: **50** V
